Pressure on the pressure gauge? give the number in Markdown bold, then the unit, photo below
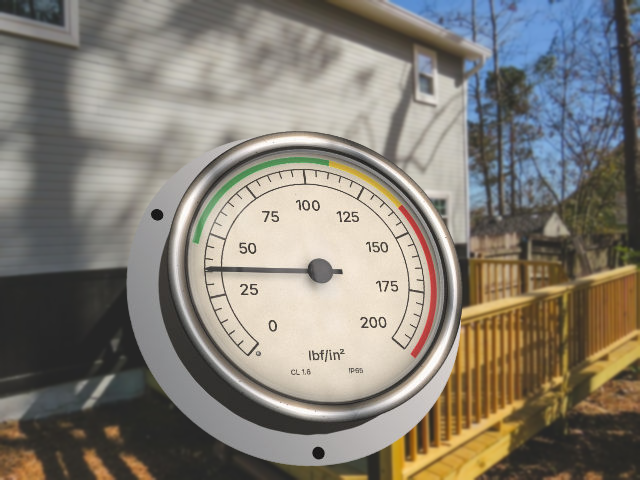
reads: **35** psi
